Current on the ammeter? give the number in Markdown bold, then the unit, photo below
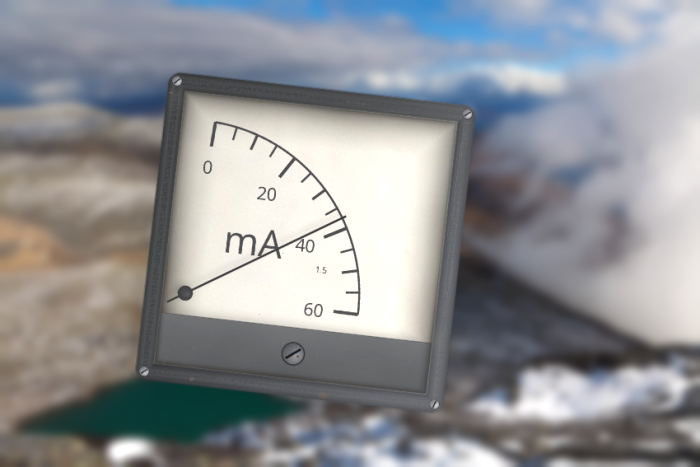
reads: **37.5** mA
